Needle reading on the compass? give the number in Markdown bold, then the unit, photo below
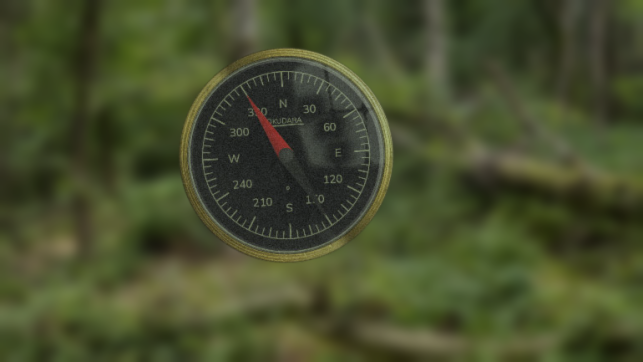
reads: **330** °
